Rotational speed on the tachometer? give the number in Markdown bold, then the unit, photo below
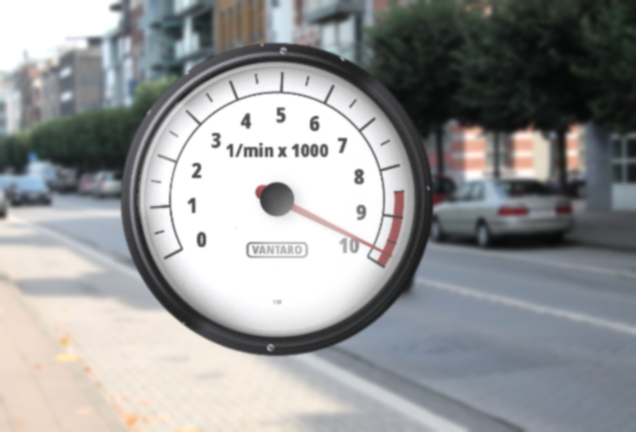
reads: **9750** rpm
